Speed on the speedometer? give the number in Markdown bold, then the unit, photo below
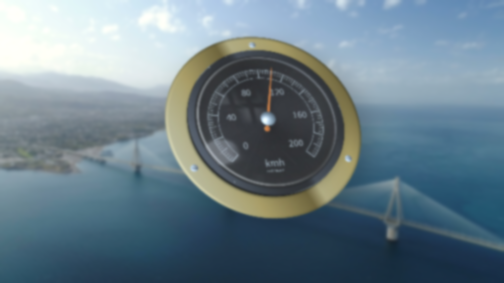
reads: **110** km/h
